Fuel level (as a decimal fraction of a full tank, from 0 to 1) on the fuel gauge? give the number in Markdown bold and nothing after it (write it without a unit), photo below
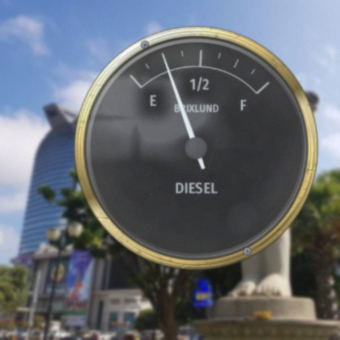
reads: **0.25**
